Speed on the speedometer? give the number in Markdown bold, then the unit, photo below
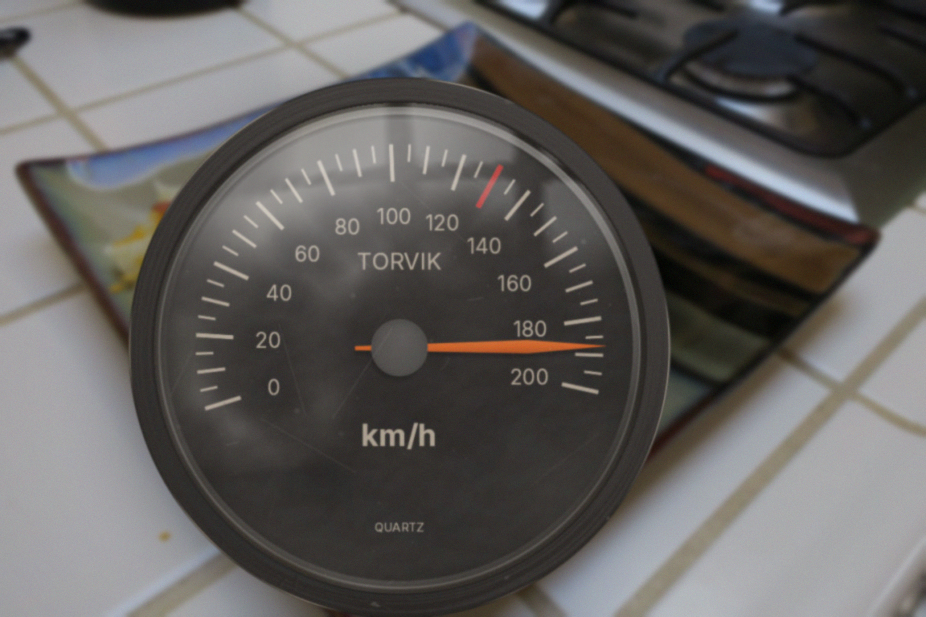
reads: **187.5** km/h
